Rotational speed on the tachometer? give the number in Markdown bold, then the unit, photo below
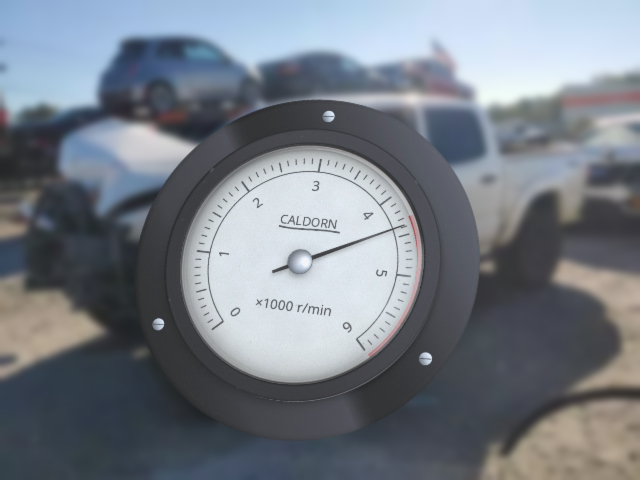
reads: **4400** rpm
